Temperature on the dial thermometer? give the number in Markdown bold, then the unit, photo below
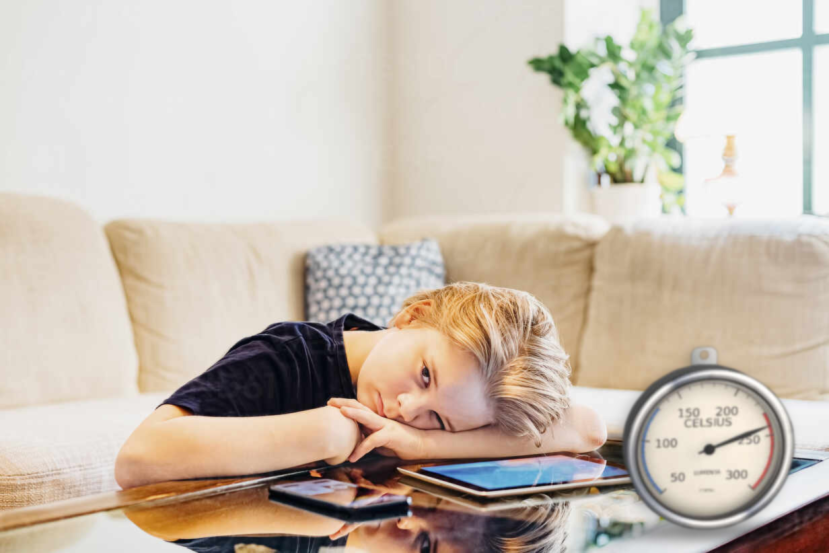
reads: **240** °C
